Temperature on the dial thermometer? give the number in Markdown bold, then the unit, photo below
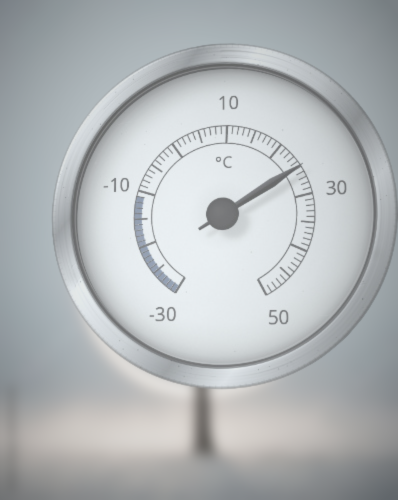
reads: **25** °C
